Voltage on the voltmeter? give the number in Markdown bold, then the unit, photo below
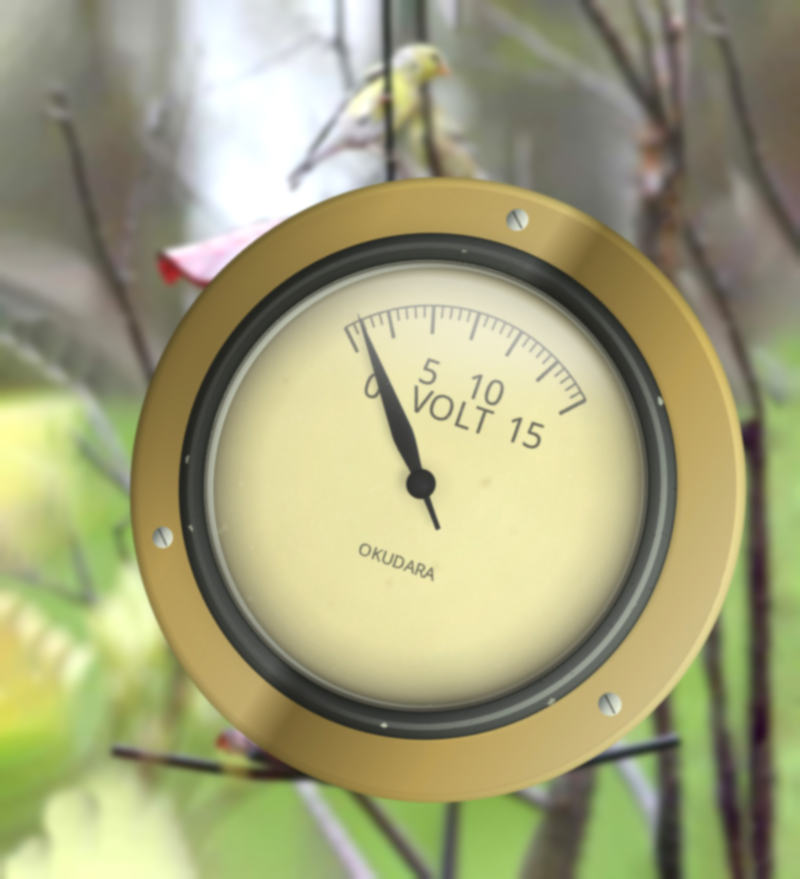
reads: **1** V
